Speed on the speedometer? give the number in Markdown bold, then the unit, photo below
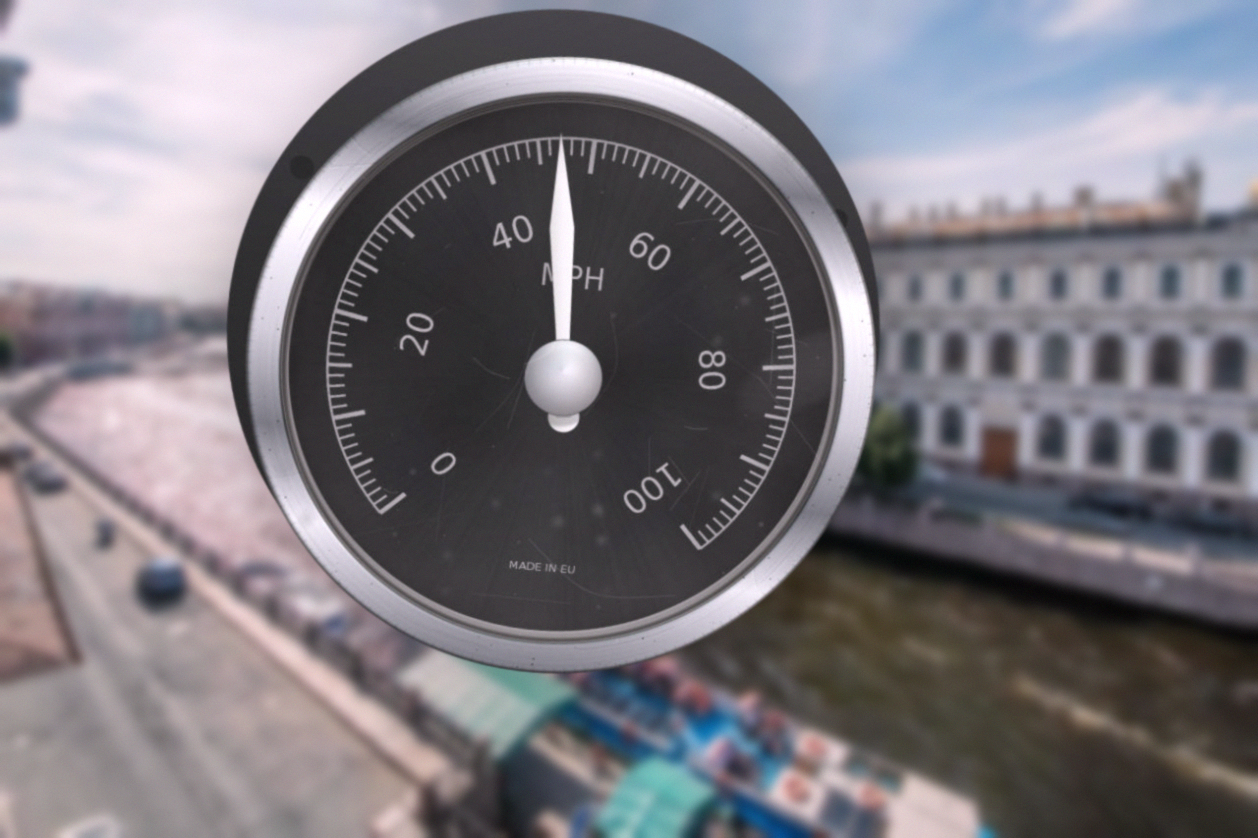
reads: **47** mph
